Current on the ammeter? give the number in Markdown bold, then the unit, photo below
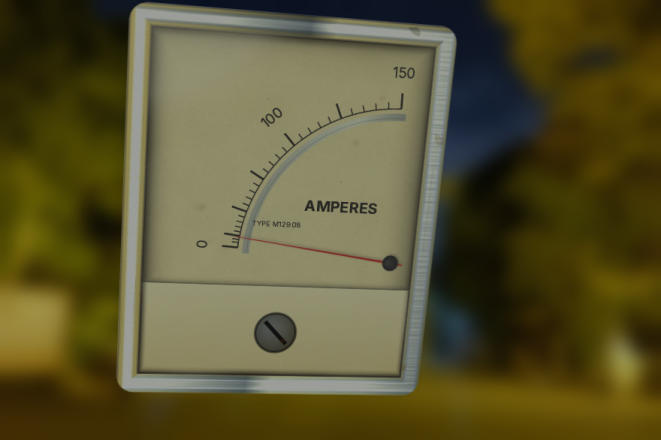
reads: **25** A
